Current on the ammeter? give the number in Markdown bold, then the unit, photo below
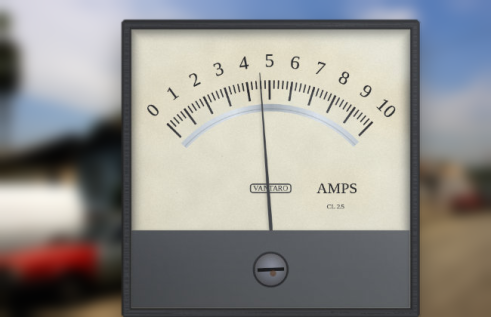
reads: **4.6** A
